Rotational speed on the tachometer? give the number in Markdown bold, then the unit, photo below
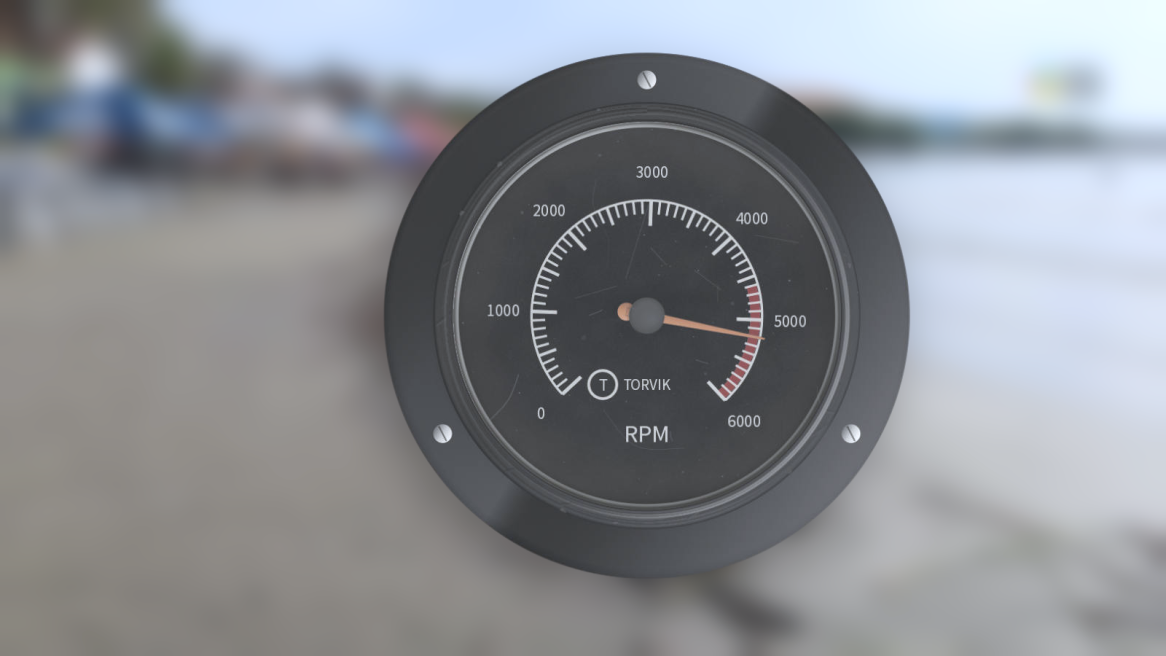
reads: **5200** rpm
